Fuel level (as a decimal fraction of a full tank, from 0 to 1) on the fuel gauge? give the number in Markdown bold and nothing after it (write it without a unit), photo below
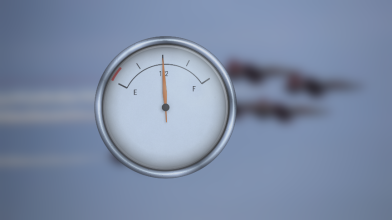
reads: **0.5**
